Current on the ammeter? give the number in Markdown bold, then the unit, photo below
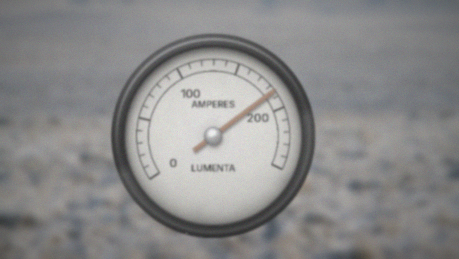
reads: **185** A
